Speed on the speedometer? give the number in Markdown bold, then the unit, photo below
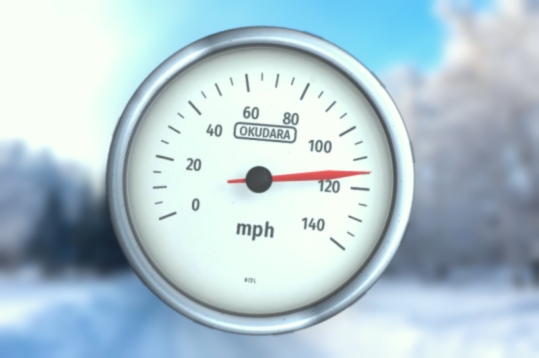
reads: **115** mph
